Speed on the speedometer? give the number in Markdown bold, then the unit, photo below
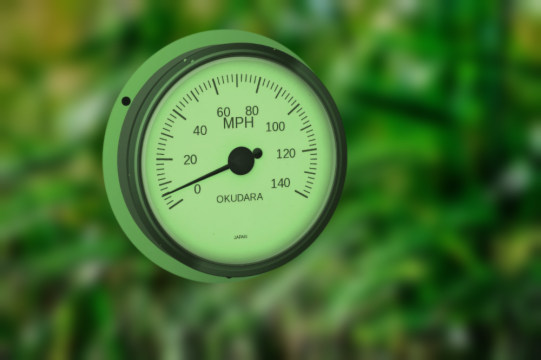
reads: **6** mph
